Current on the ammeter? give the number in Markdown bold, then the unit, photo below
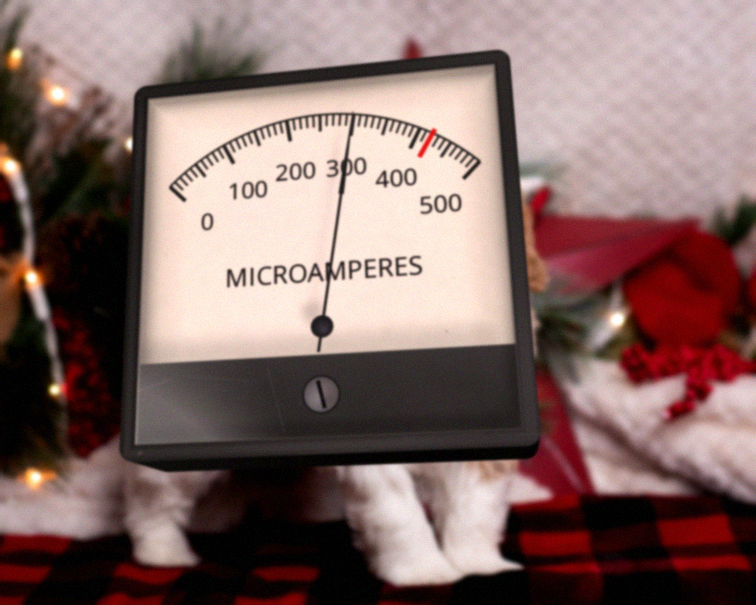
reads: **300** µA
